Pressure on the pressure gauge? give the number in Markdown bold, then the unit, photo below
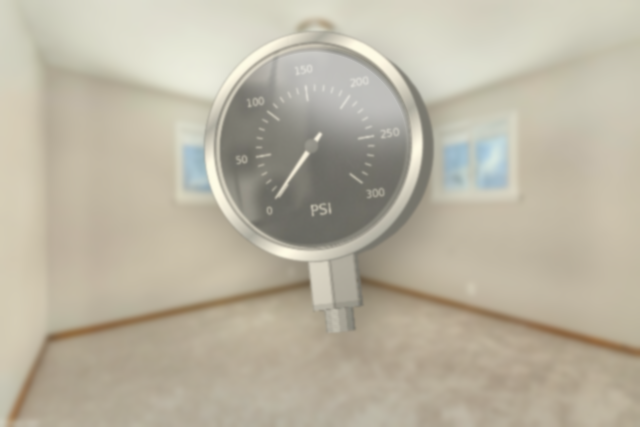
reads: **0** psi
